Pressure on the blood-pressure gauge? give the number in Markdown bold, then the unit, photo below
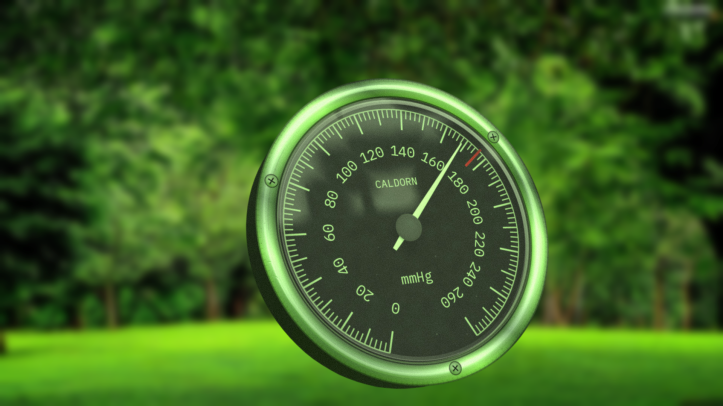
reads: **168** mmHg
